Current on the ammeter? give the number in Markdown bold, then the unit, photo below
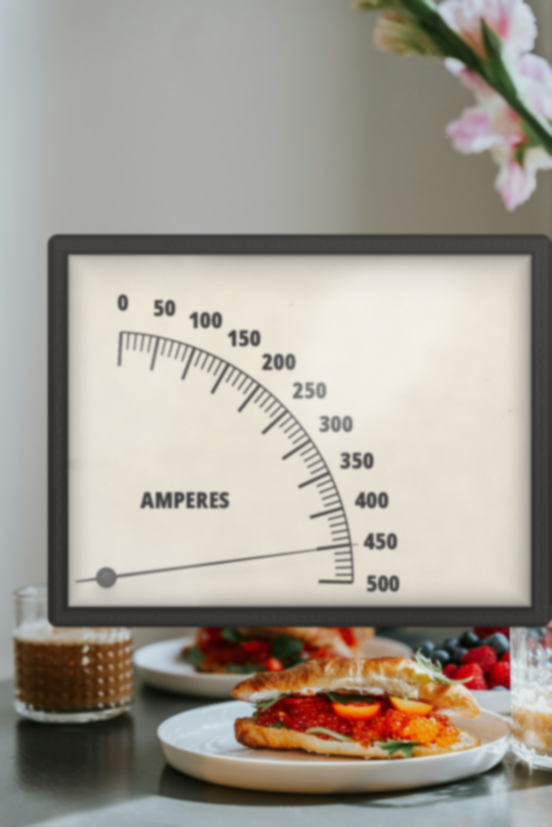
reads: **450** A
